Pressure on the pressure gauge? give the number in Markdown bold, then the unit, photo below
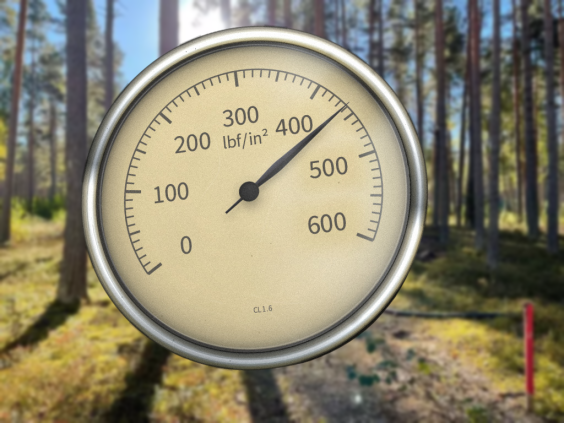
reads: **440** psi
